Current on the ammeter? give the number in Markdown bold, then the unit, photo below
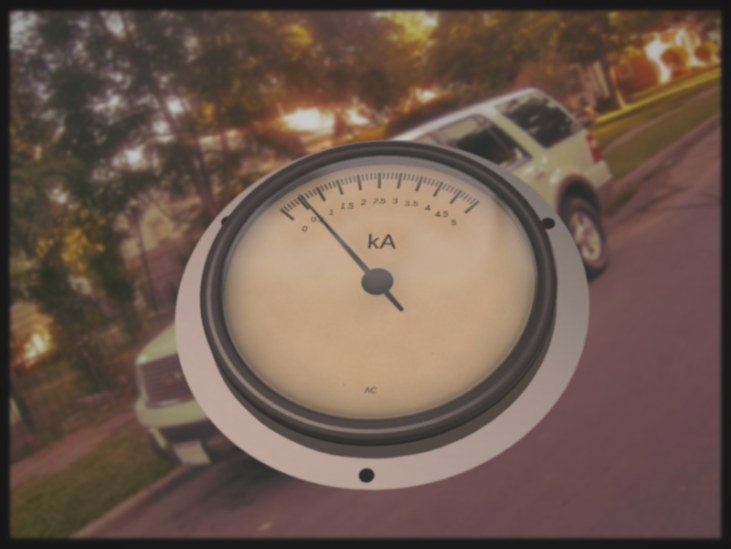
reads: **0.5** kA
